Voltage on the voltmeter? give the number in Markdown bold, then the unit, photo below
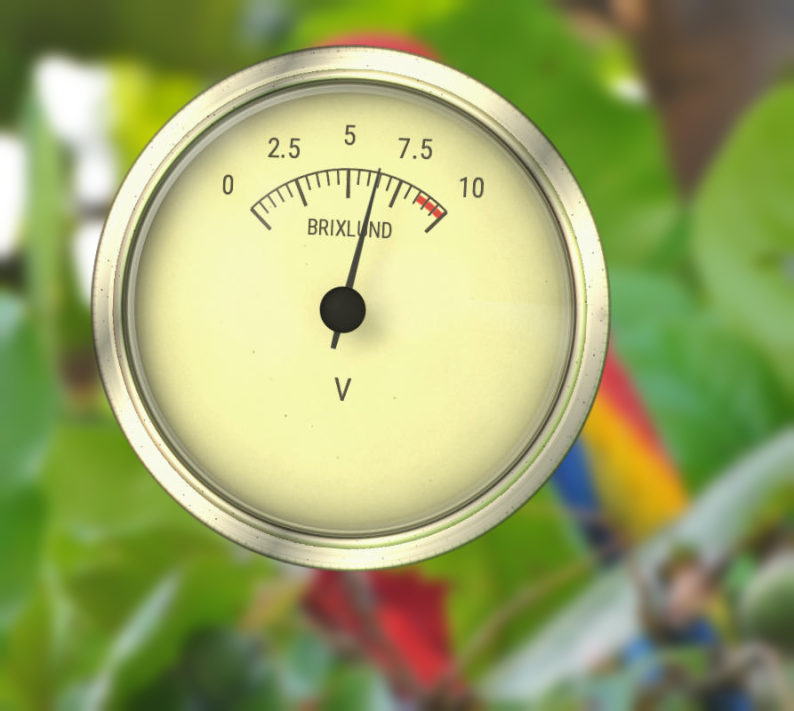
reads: **6.5** V
